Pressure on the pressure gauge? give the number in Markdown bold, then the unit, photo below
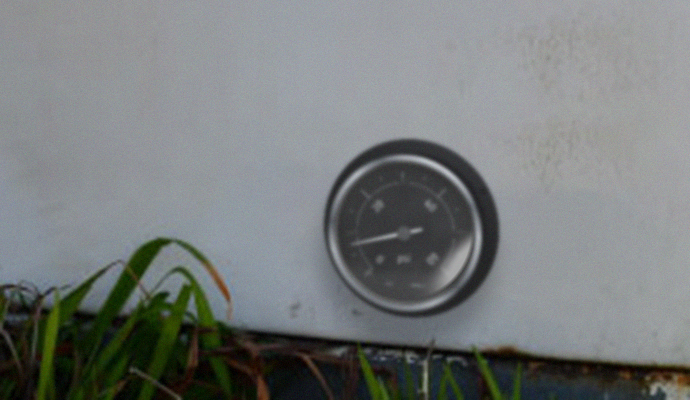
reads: **7.5** psi
